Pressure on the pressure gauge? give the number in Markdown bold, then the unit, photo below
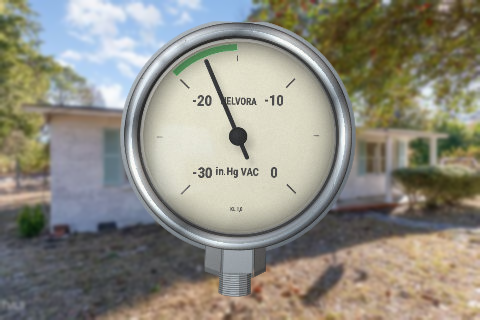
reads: **-17.5** inHg
